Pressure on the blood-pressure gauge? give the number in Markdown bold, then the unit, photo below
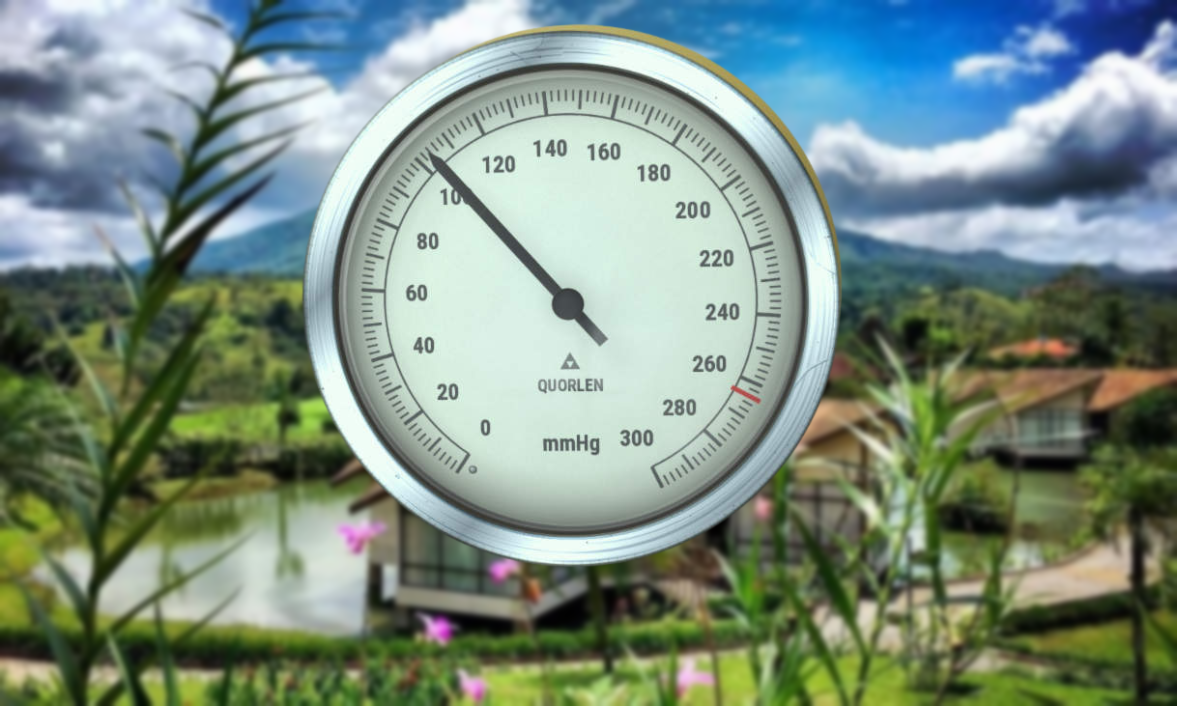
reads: **104** mmHg
